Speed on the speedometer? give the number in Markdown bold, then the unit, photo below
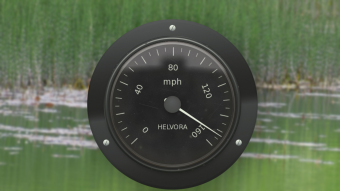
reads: **152.5** mph
